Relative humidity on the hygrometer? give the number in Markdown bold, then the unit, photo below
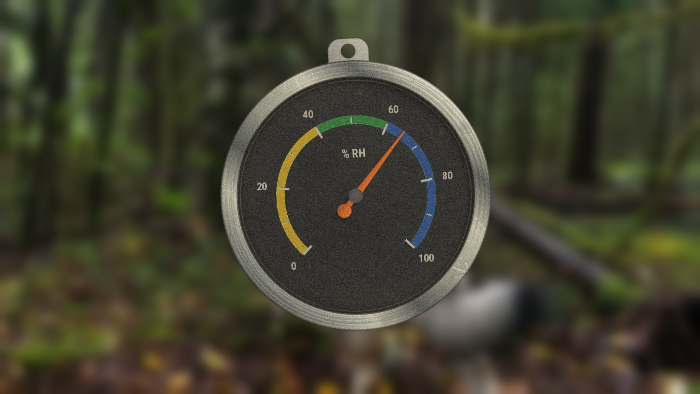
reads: **65** %
